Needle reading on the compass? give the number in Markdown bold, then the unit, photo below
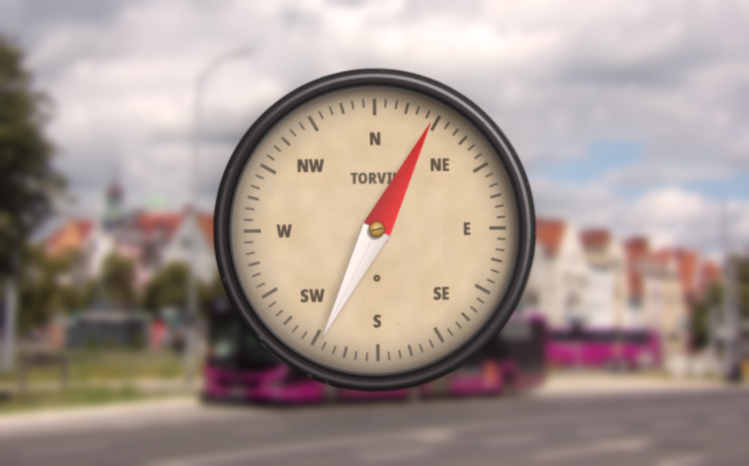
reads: **27.5** °
